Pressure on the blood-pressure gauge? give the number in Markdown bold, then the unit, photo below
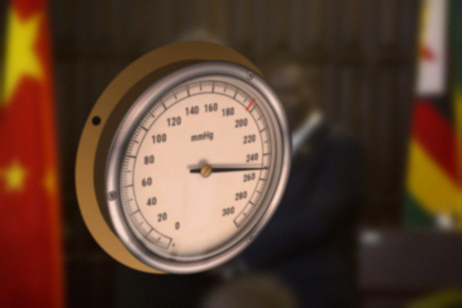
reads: **250** mmHg
